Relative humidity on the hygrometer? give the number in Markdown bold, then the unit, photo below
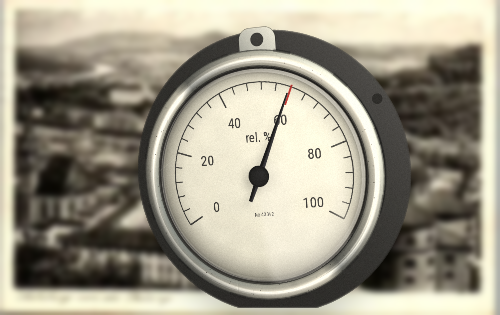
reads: **60** %
